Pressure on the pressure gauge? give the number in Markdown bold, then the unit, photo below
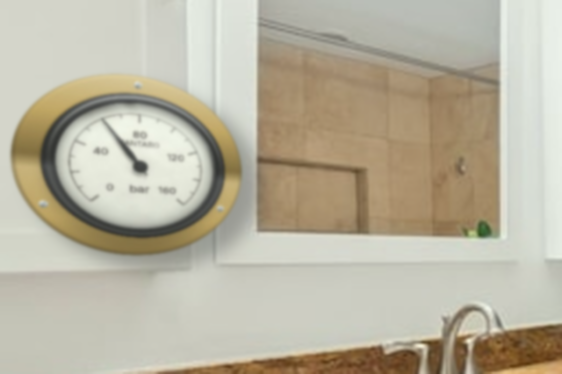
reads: **60** bar
